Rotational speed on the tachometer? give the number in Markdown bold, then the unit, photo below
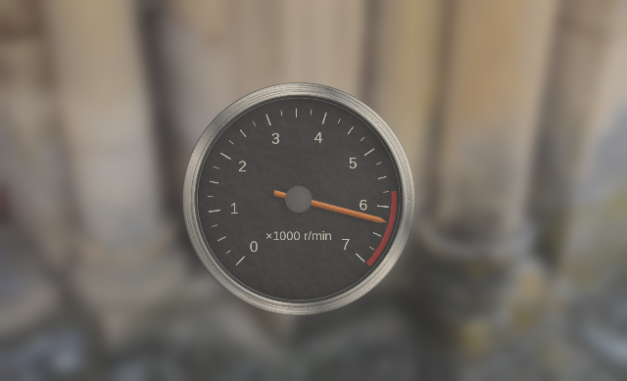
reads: **6250** rpm
